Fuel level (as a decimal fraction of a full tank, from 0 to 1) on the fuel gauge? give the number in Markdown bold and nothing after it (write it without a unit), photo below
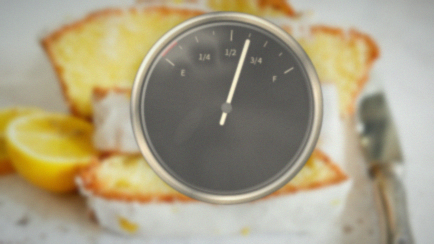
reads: **0.625**
